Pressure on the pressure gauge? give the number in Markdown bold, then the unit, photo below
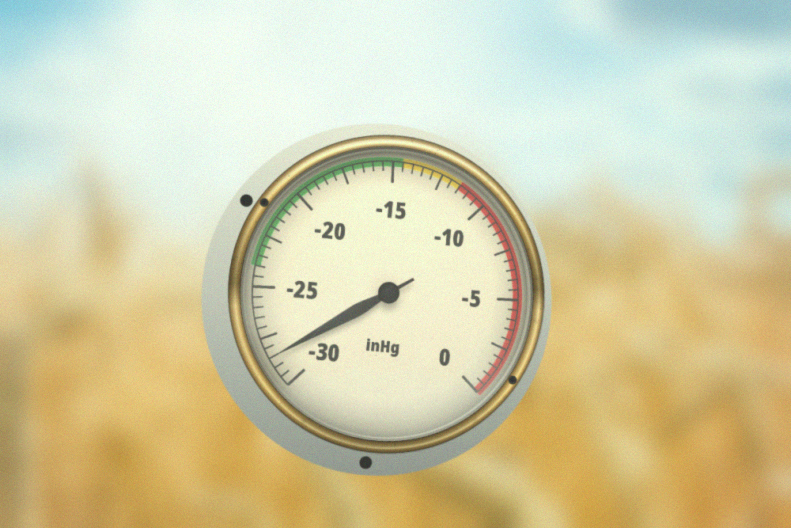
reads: **-28.5** inHg
